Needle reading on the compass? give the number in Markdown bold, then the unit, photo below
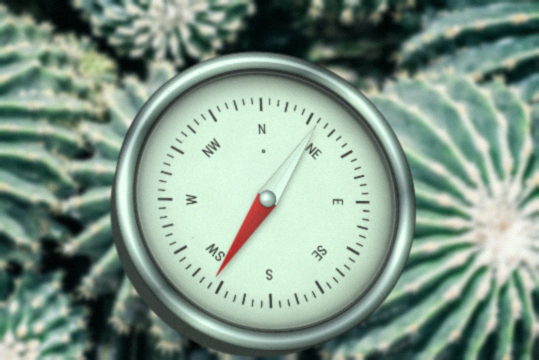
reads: **215** °
